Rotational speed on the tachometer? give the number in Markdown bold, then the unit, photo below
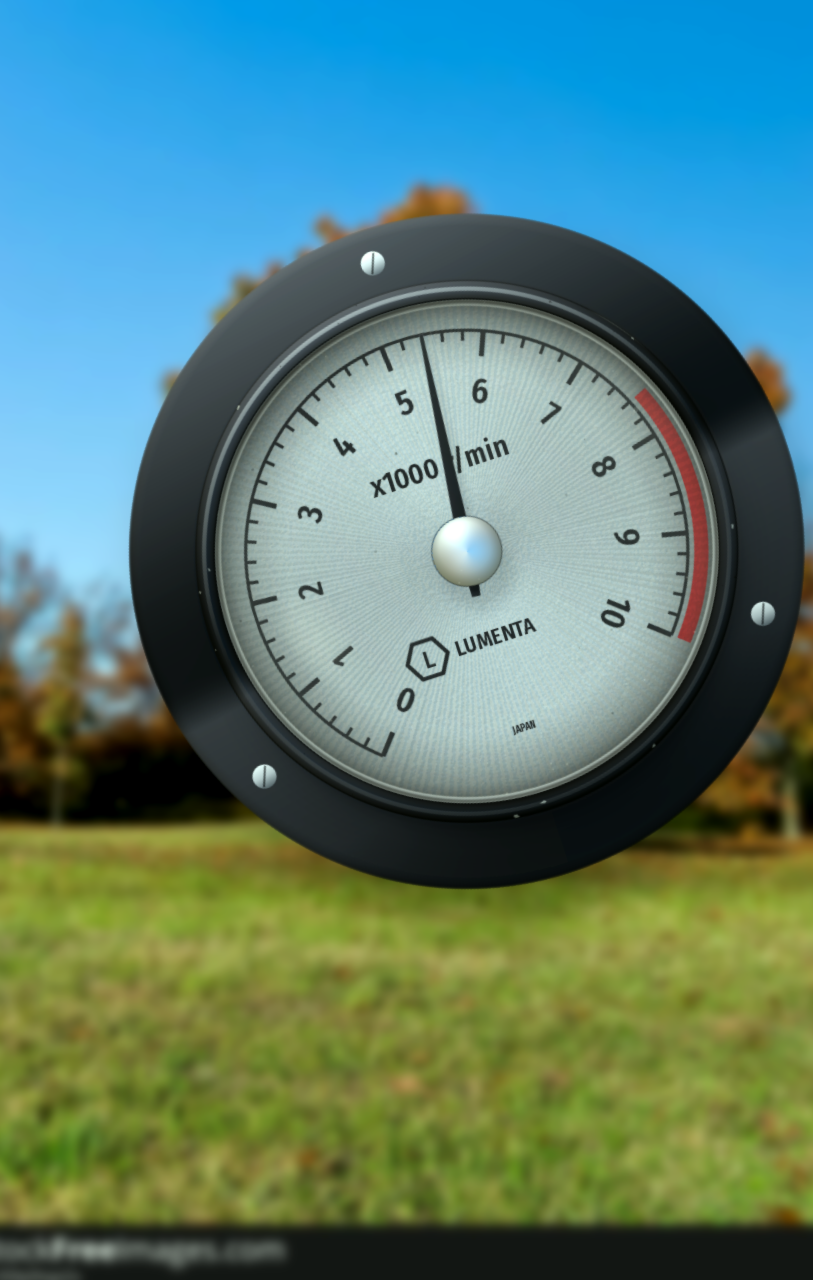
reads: **5400** rpm
